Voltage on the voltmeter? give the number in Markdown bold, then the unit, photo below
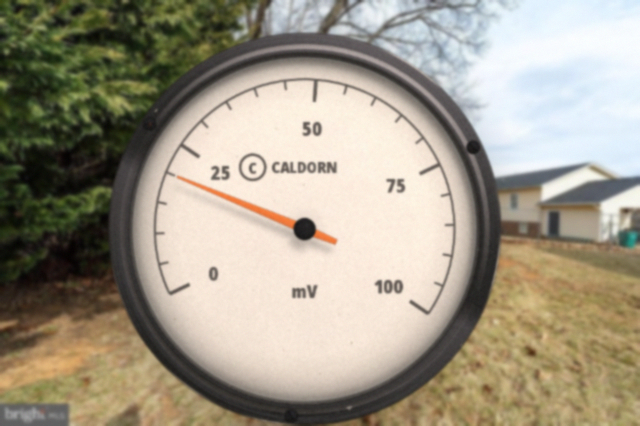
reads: **20** mV
